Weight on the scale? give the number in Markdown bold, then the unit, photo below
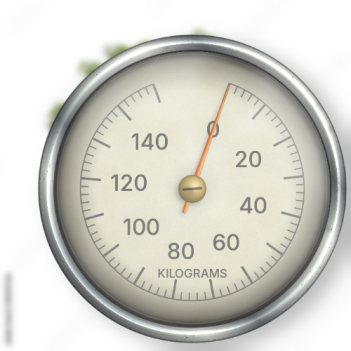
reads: **0** kg
